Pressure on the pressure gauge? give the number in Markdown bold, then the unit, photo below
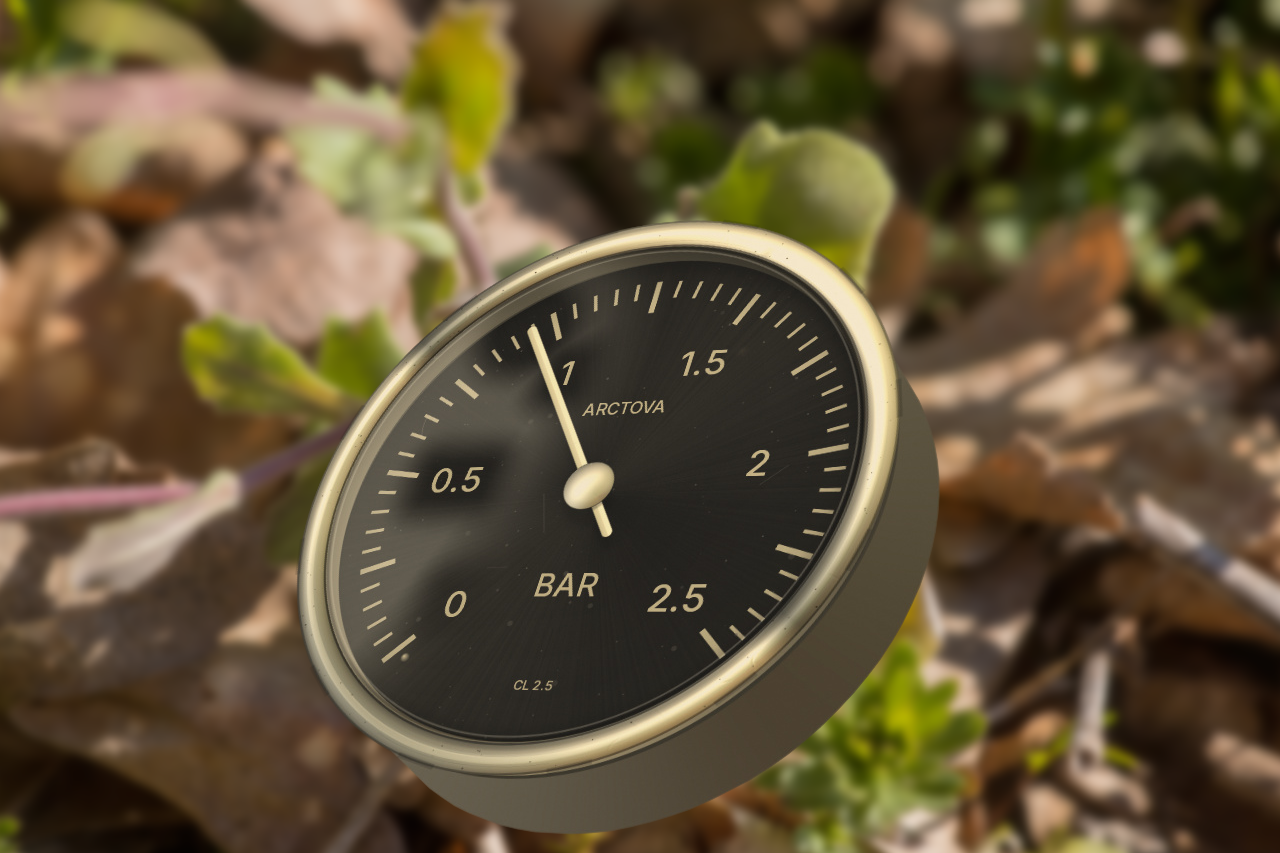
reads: **0.95** bar
